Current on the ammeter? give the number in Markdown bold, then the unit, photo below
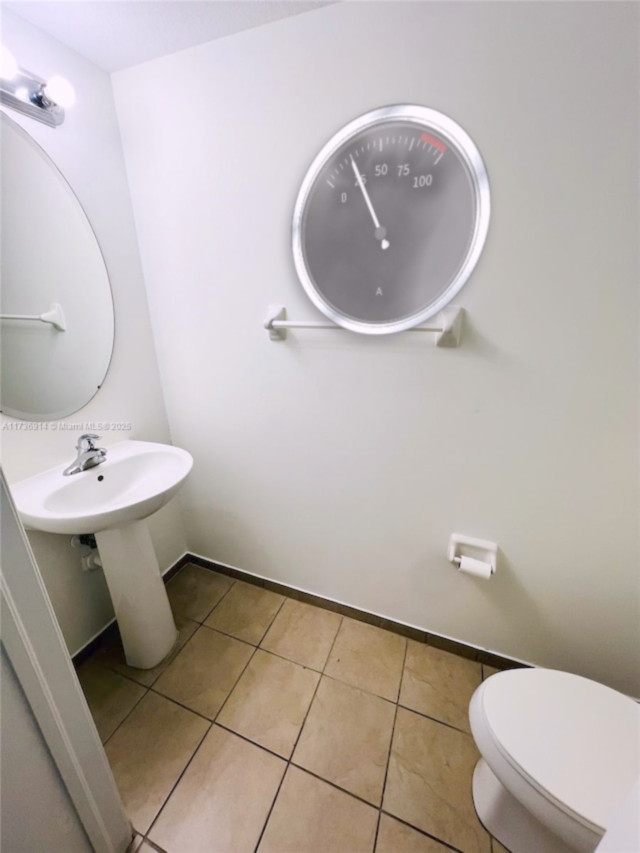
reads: **25** A
